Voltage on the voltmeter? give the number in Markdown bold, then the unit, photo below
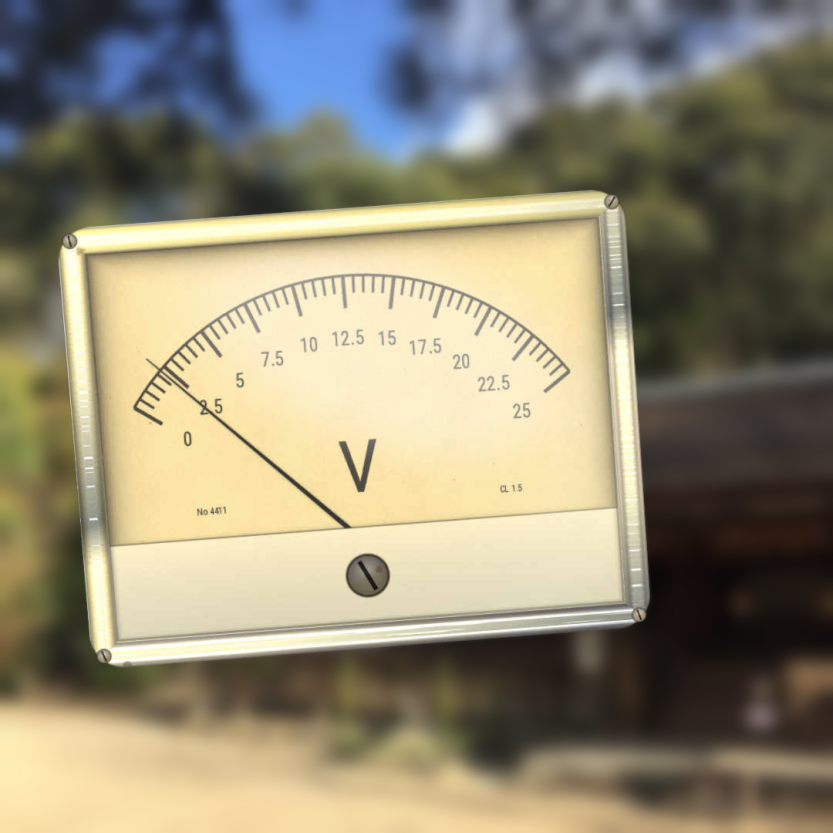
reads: **2.25** V
